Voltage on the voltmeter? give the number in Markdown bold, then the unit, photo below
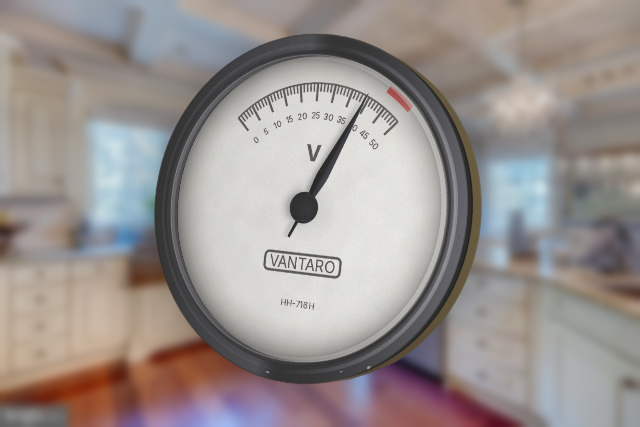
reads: **40** V
